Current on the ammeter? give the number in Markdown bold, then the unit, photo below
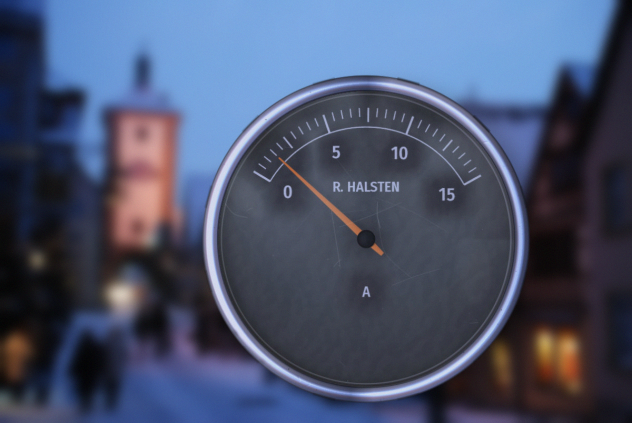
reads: **1.5** A
